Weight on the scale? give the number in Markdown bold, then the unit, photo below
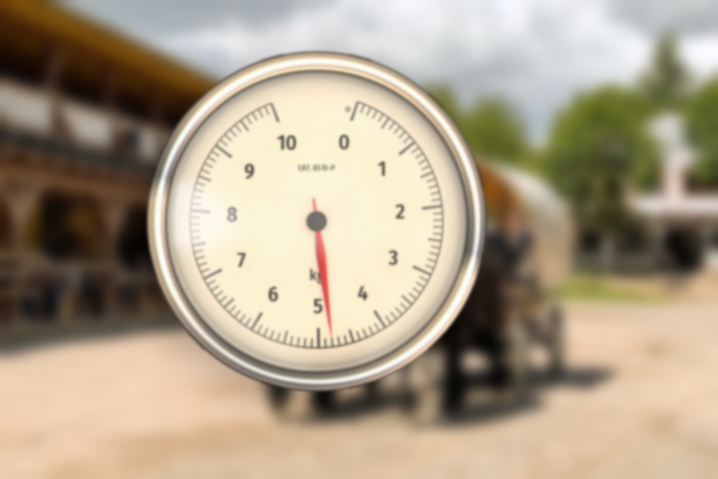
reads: **4.8** kg
